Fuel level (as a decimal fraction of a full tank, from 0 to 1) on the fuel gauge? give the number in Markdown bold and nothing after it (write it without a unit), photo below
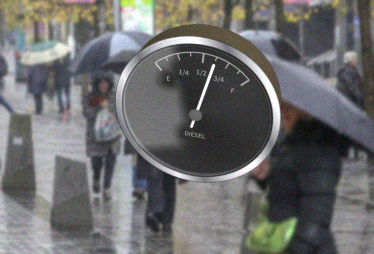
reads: **0.625**
